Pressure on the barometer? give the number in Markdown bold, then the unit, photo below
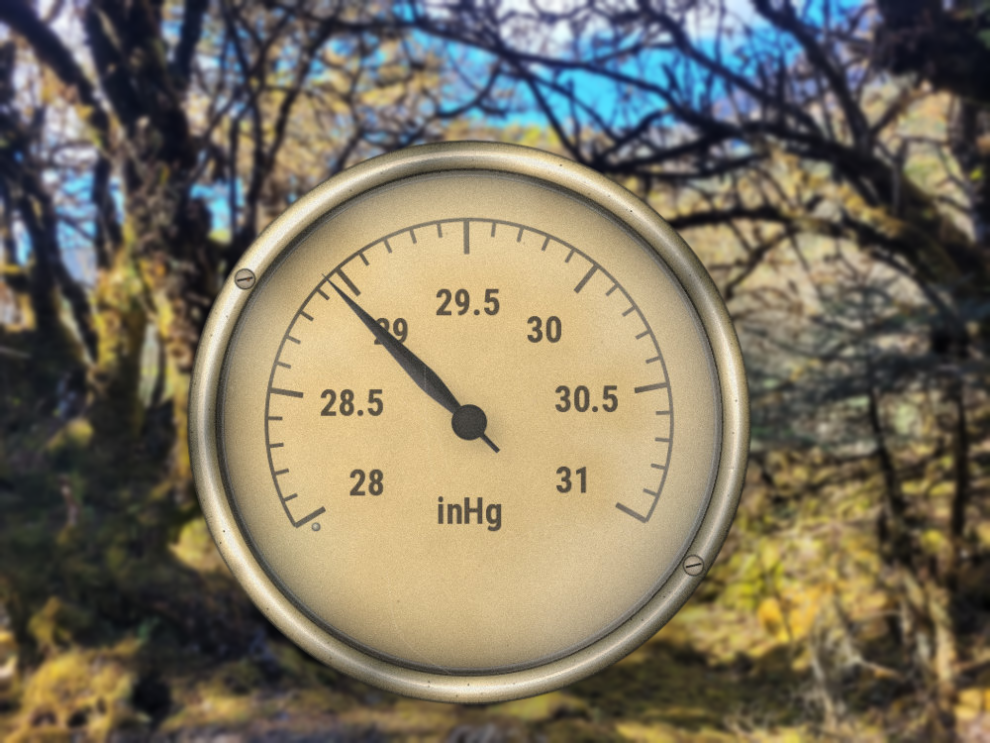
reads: **28.95** inHg
